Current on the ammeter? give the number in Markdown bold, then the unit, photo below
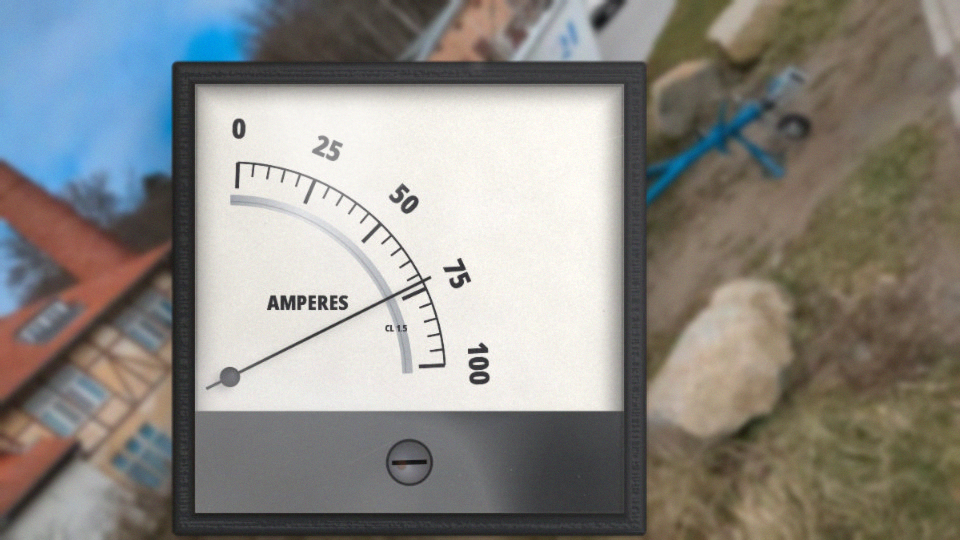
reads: **72.5** A
